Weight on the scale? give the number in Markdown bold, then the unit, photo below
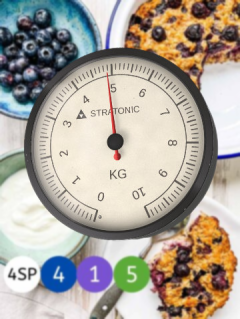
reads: **4.9** kg
